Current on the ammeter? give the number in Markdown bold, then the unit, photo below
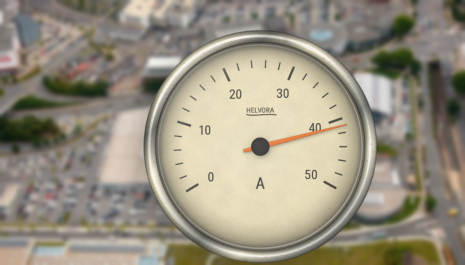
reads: **41** A
